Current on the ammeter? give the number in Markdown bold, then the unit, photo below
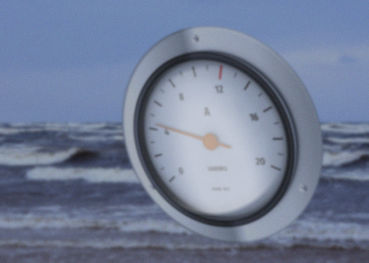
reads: **4.5** A
